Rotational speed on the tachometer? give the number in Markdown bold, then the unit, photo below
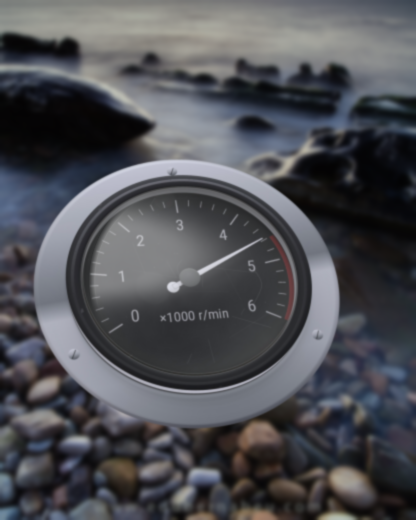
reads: **4600** rpm
